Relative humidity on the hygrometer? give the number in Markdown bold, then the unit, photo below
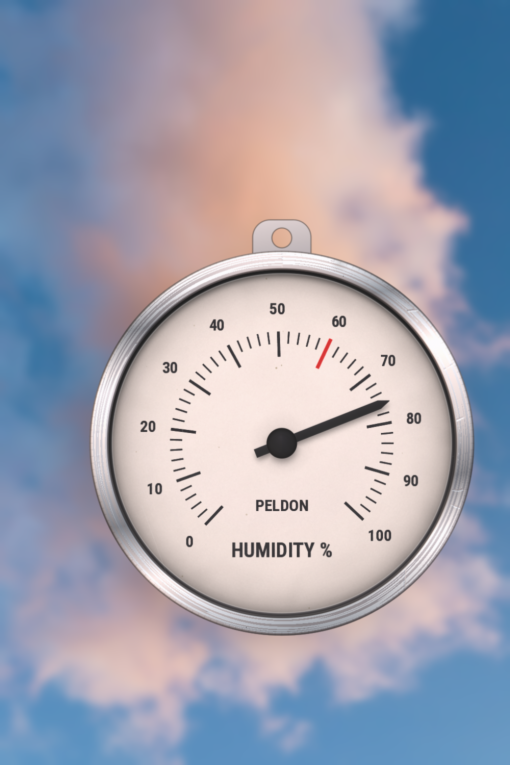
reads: **76** %
